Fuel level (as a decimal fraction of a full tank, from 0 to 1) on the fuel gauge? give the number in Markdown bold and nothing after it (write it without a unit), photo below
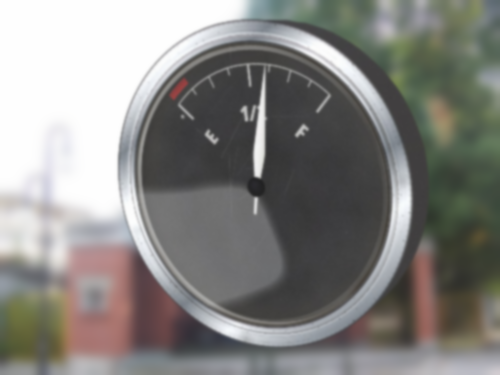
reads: **0.625**
